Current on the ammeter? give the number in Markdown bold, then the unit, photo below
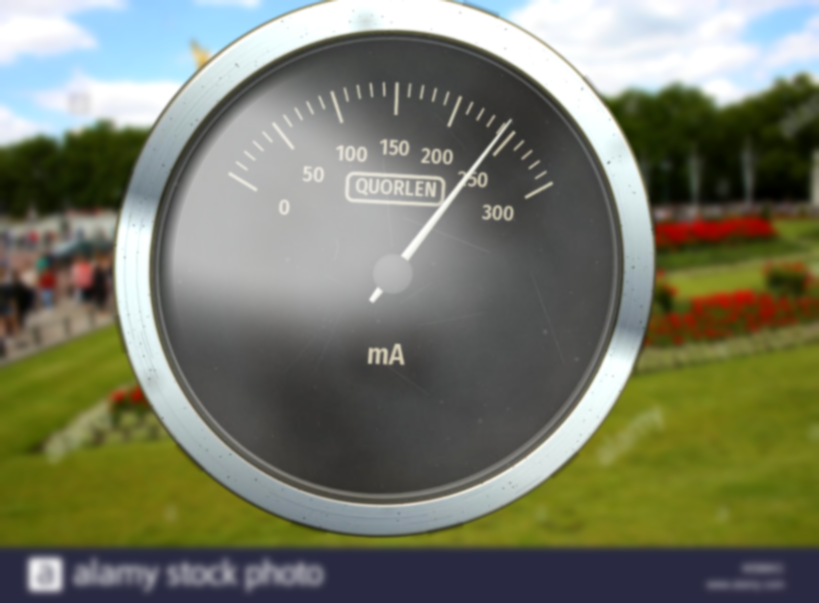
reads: **240** mA
